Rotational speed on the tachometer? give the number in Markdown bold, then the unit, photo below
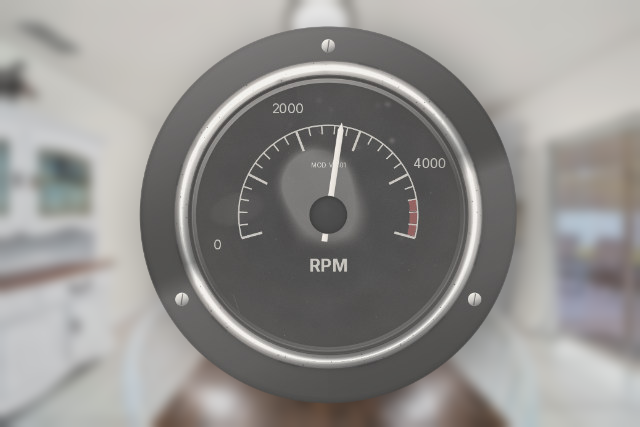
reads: **2700** rpm
